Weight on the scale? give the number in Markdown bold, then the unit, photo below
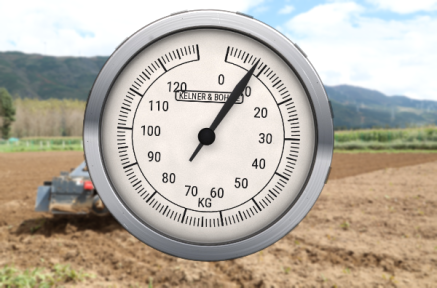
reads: **8** kg
